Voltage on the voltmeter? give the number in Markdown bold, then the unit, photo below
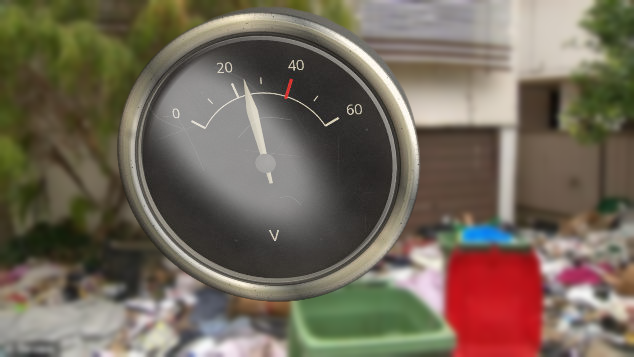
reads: **25** V
